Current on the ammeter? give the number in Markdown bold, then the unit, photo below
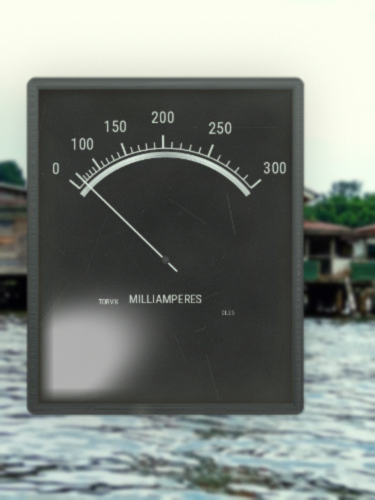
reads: **50** mA
